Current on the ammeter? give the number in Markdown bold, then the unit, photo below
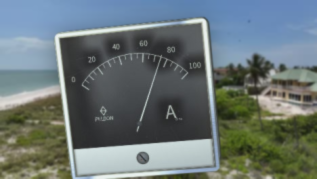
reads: **75** A
